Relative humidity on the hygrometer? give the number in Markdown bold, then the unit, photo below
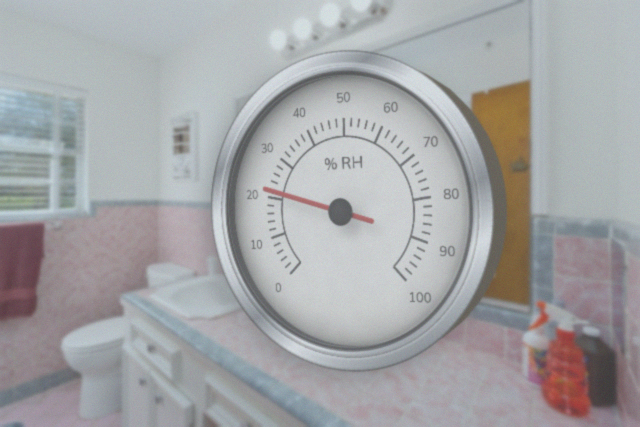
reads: **22** %
